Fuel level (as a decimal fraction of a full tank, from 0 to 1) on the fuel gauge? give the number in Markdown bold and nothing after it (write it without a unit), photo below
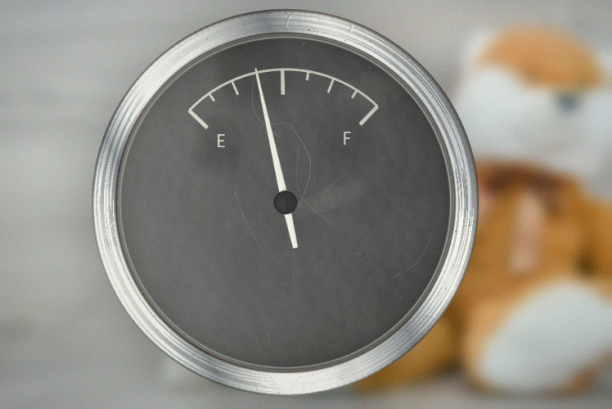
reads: **0.375**
